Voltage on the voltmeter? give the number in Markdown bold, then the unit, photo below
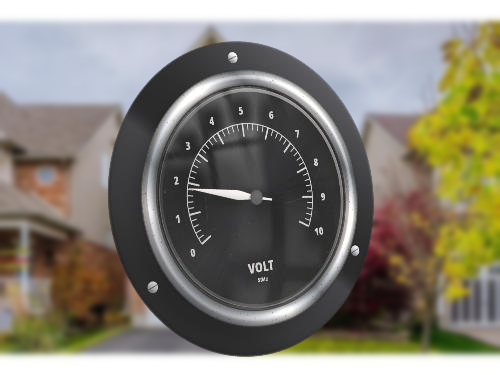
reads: **1.8** V
